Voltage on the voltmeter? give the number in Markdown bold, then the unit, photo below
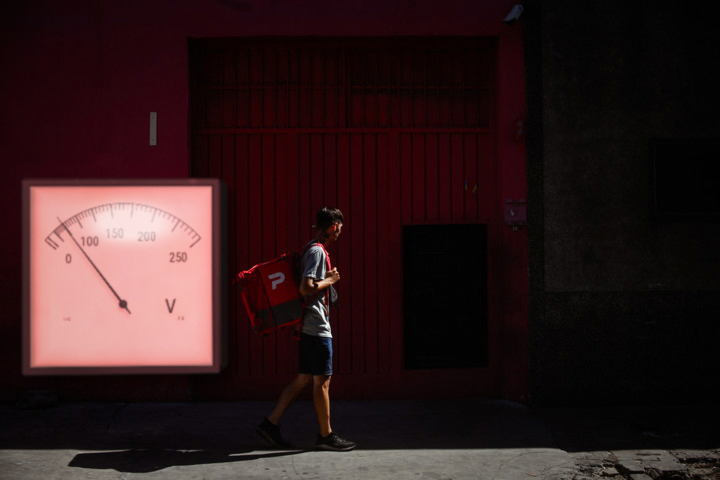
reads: **75** V
